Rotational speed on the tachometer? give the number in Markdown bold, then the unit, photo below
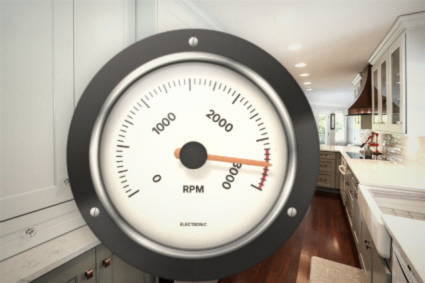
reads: **2750** rpm
